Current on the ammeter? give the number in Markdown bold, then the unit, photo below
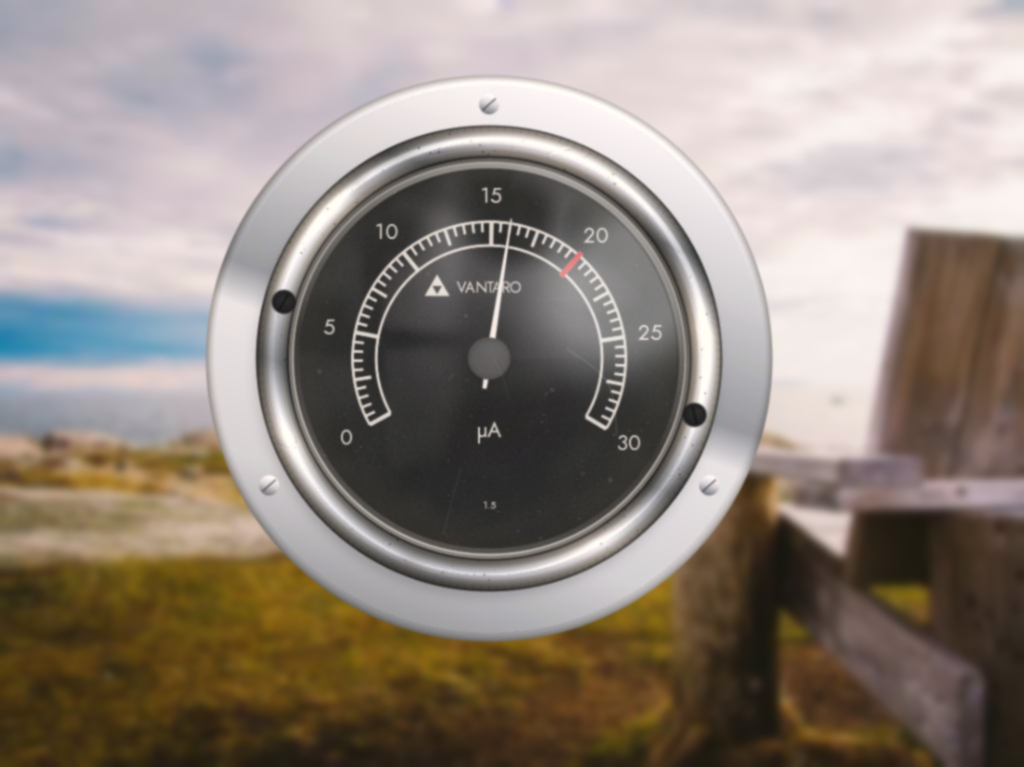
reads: **16** µA
